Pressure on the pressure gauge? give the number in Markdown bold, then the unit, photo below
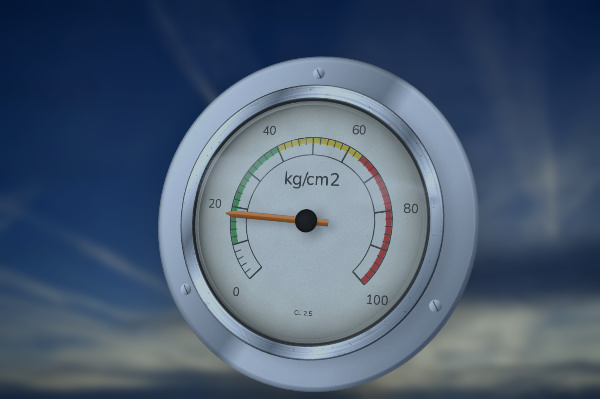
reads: **18** kg/cm²
